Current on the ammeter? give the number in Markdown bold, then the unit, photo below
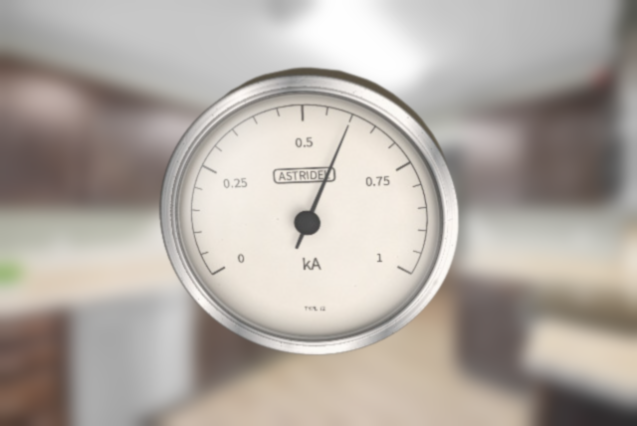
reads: **0.6** kA
